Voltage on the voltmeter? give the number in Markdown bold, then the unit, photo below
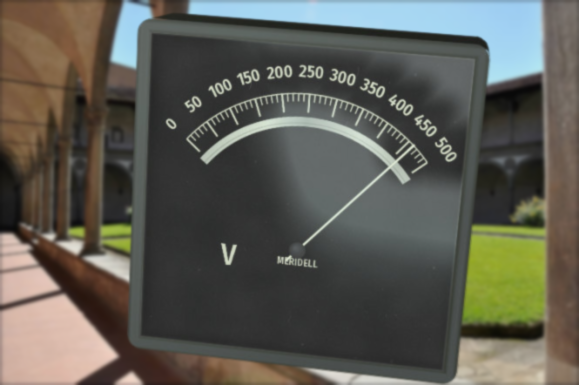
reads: **460** V
